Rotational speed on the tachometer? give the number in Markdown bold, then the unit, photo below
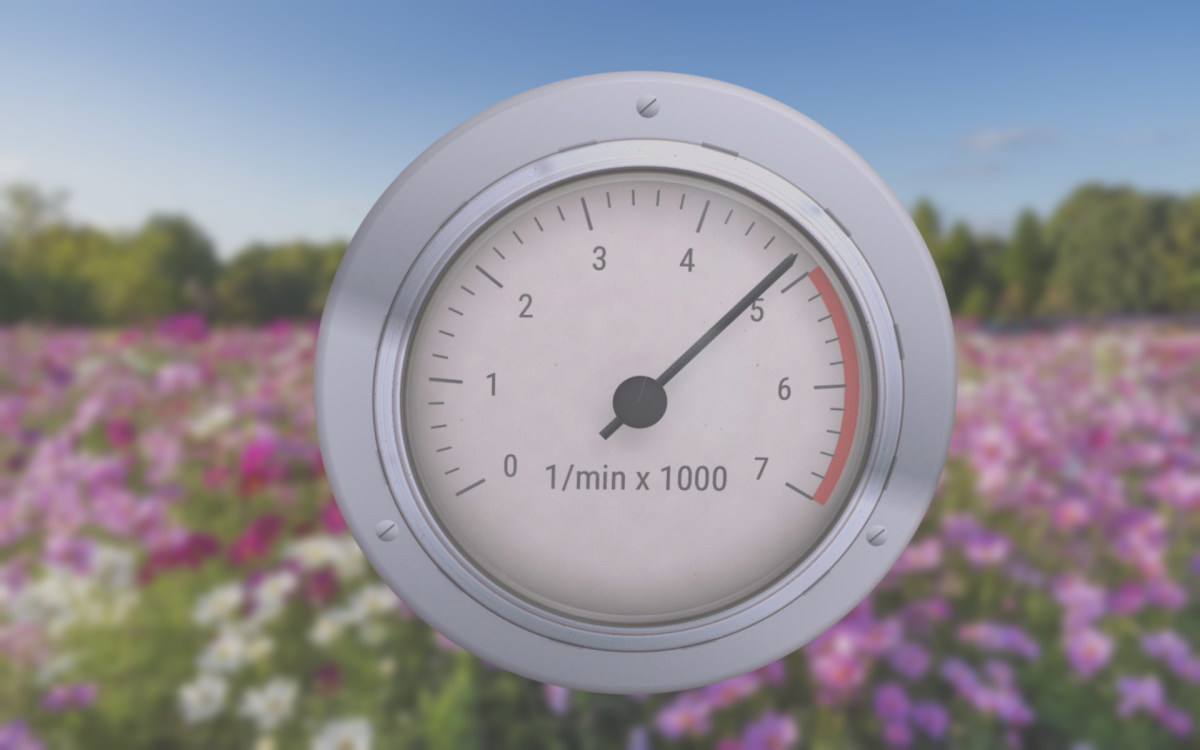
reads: **4800** rpm
